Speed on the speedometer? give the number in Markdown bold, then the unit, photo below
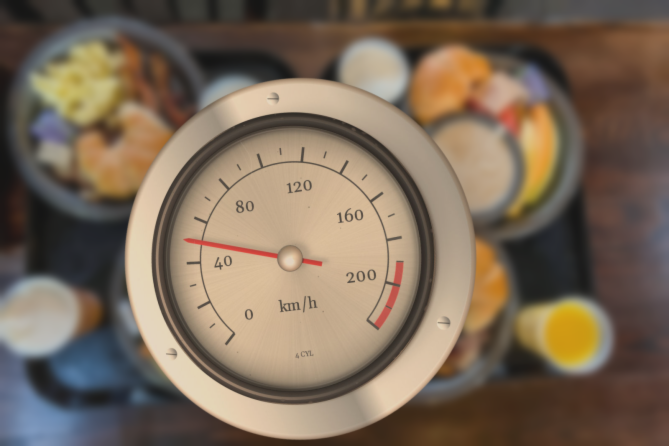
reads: **50** km/h
